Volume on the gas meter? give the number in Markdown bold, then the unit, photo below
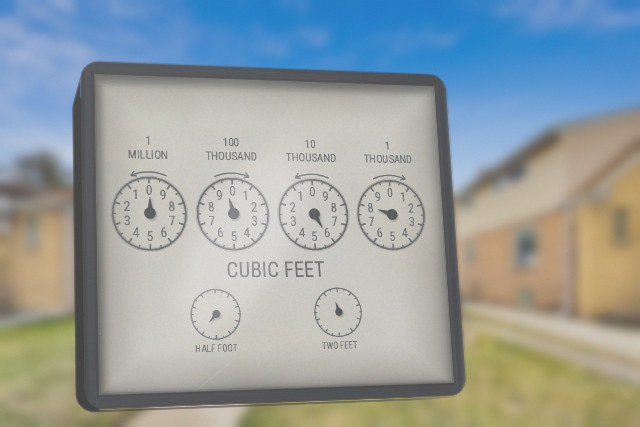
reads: **995800** ft³
